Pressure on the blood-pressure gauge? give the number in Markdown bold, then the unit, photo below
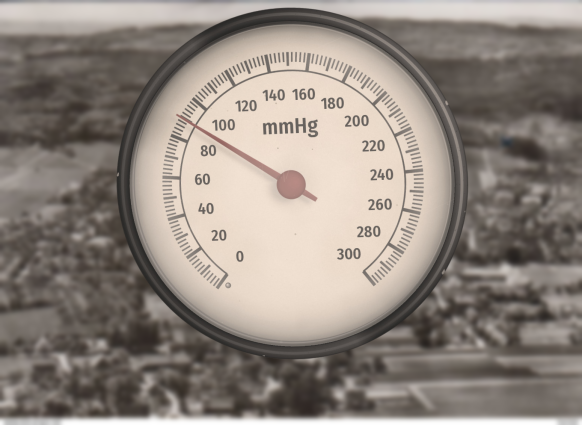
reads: **90** mmHg
